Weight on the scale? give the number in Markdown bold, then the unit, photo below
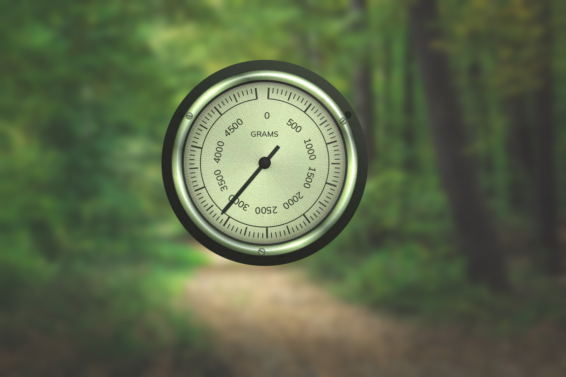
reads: **3100** g
